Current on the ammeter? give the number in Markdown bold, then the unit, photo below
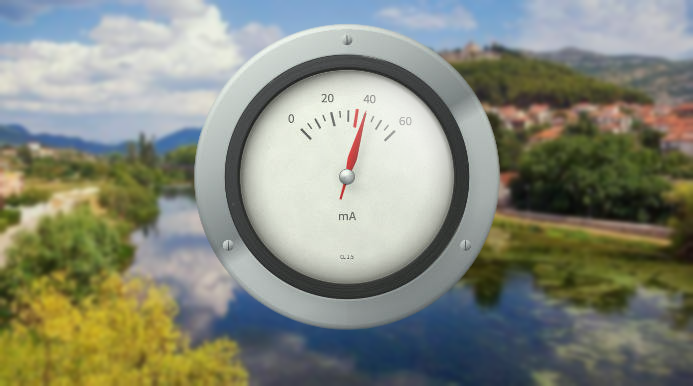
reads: **40** mA
